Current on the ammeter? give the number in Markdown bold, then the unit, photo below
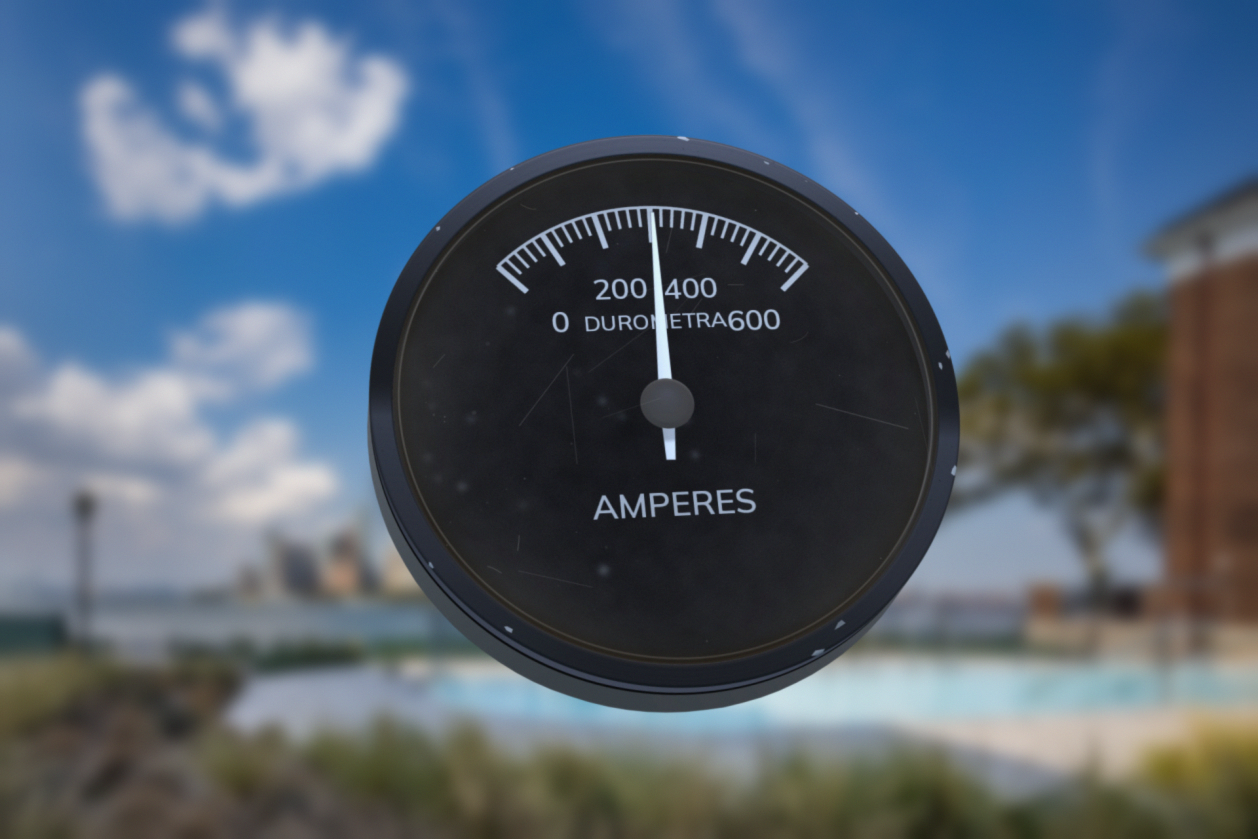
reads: **300** A
